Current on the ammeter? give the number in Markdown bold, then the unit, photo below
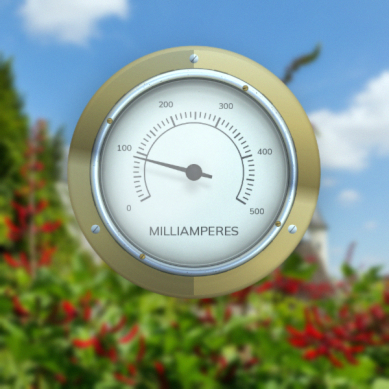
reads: **90** mA
